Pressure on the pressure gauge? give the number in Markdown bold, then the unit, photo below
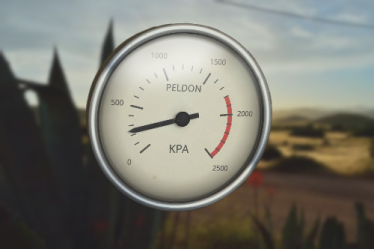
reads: **250** kPa
